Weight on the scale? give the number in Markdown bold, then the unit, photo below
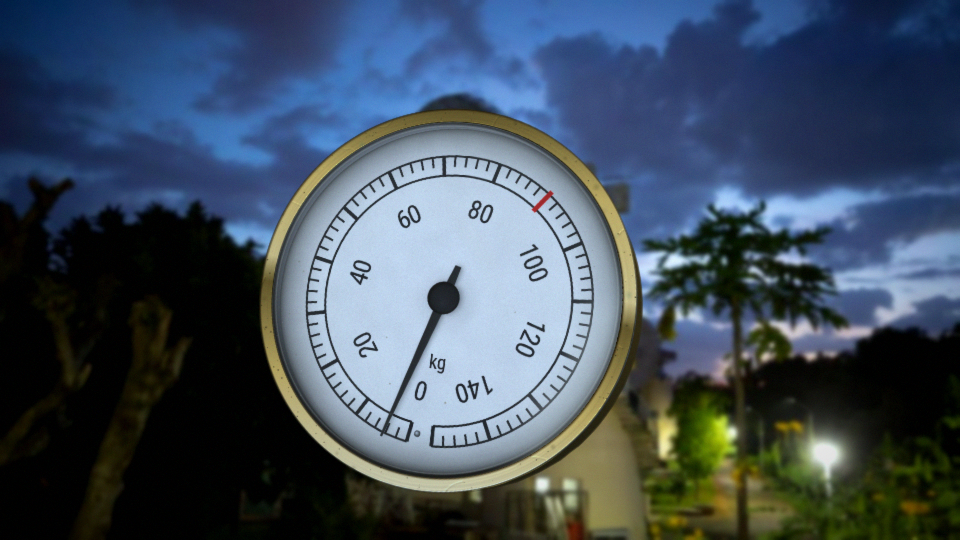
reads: **4** kg
